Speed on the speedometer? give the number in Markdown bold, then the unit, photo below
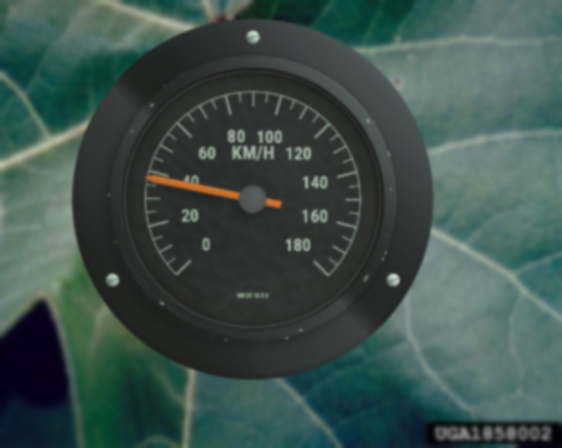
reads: **37.5** km/h
